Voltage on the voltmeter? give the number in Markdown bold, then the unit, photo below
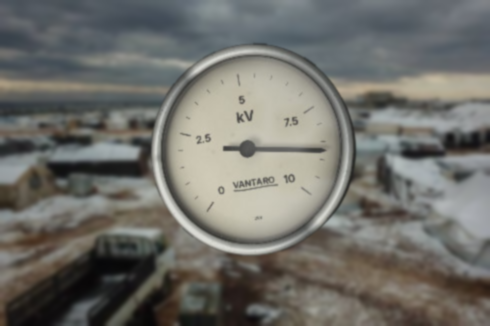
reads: **8.75** kV
